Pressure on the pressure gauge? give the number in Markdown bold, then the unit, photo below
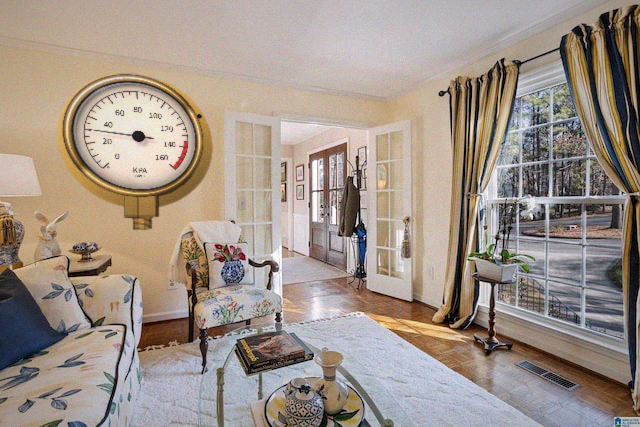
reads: **30** kPa
